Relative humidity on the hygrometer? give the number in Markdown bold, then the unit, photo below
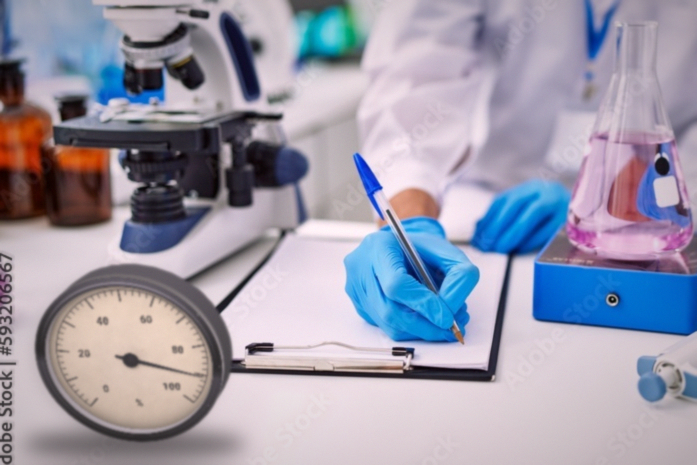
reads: **90** %
